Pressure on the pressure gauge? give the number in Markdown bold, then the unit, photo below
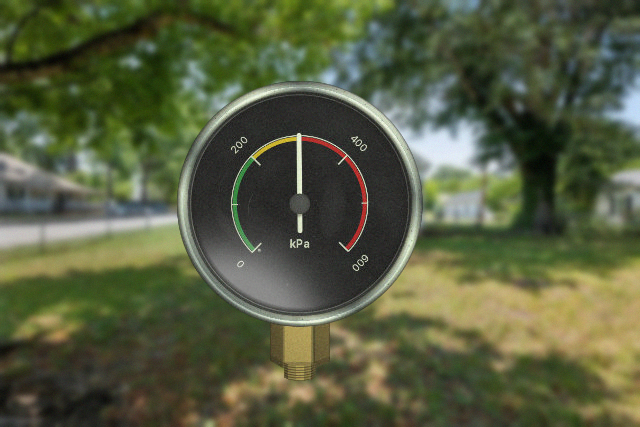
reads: **300** kPa
